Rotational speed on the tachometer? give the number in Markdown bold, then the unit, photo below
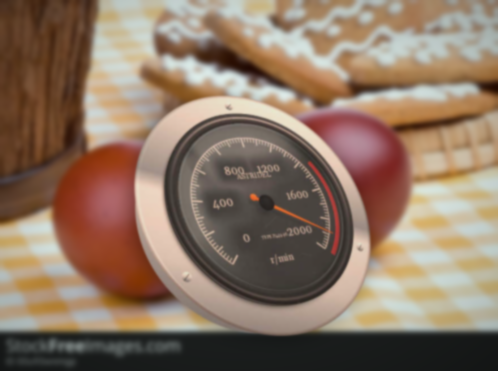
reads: **1900** rpm
